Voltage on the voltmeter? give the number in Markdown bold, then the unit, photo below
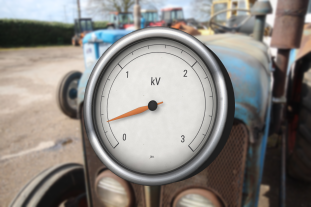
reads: **0.3** kV
